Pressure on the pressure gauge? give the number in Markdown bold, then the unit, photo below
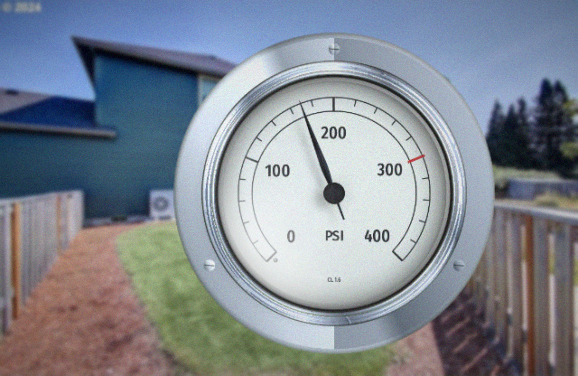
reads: **170** psi
